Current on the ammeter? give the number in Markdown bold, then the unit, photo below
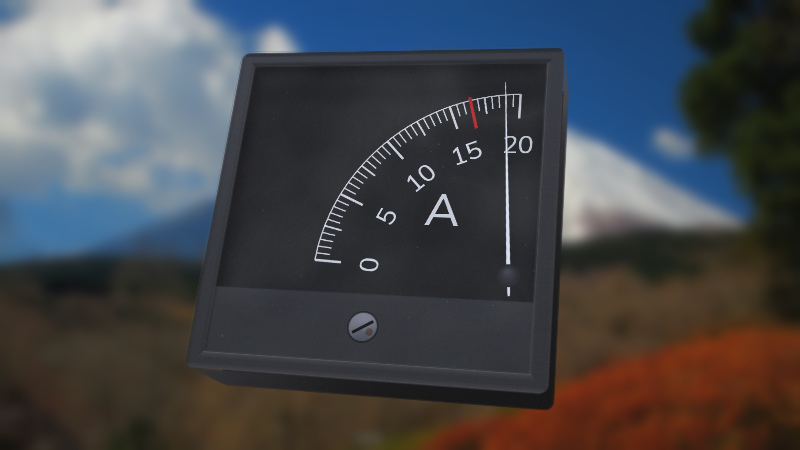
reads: **19** A
